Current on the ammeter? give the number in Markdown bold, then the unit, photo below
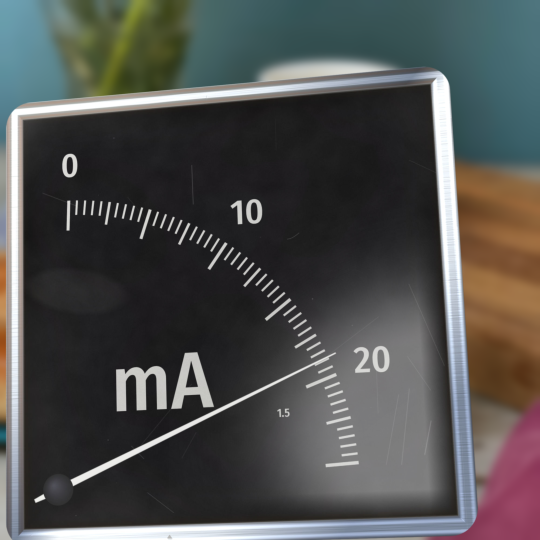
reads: **19** mA
